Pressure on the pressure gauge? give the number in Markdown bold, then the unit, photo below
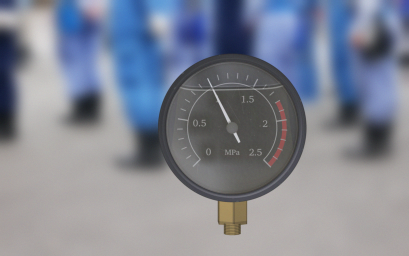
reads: **1** MPa
